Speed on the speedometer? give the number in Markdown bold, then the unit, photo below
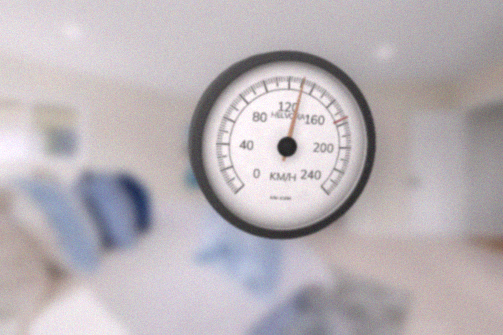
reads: **130** km/h
